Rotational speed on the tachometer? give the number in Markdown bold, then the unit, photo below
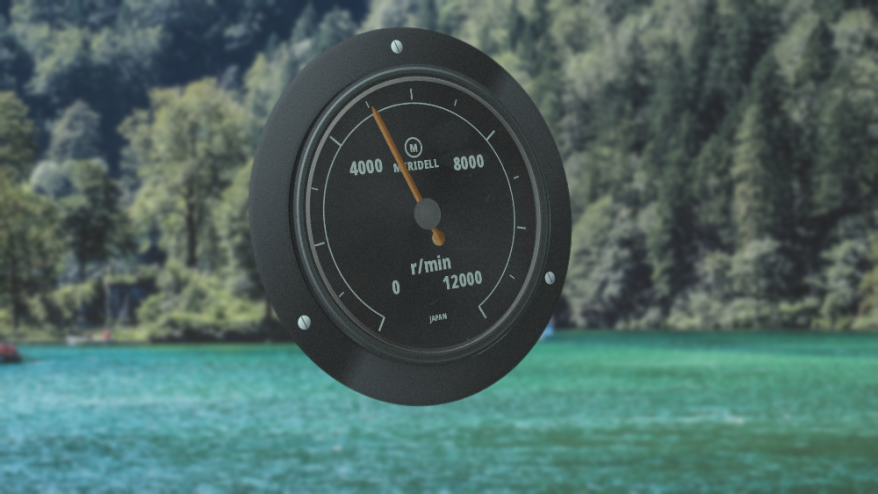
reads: **5000** rpm
